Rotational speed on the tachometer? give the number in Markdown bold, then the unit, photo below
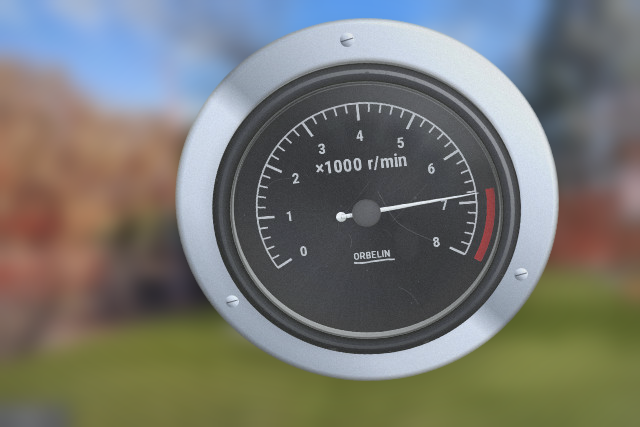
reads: **6800** rpm
